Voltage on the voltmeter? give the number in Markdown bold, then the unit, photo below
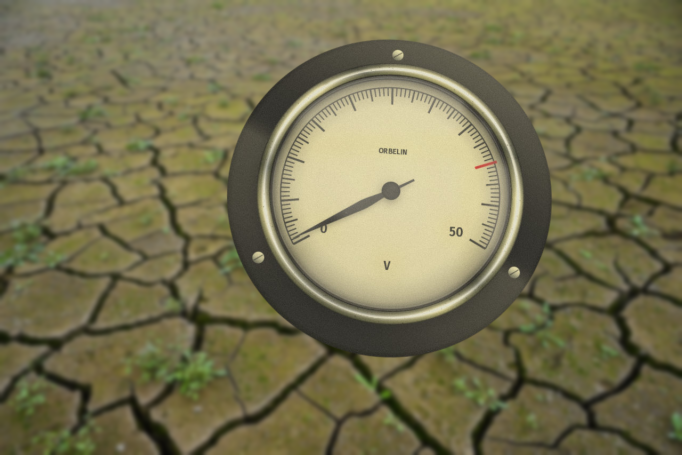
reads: **0.5** V
